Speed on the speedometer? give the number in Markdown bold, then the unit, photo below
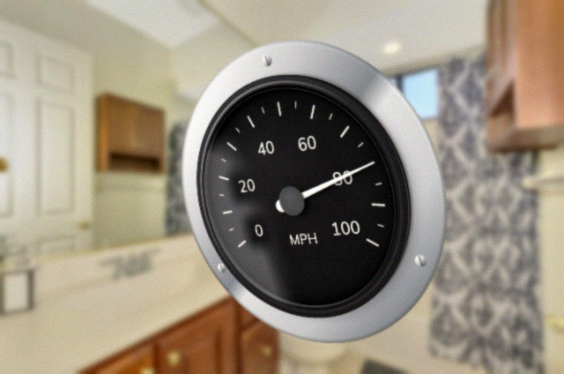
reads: **80** mph
